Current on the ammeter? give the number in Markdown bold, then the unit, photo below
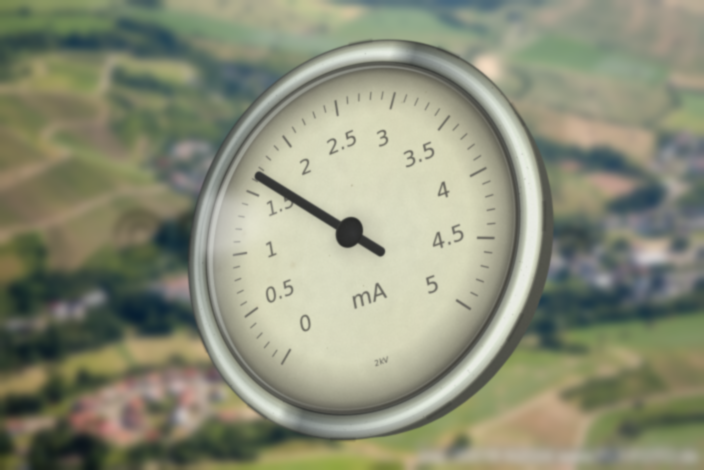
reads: **1.65** mA
